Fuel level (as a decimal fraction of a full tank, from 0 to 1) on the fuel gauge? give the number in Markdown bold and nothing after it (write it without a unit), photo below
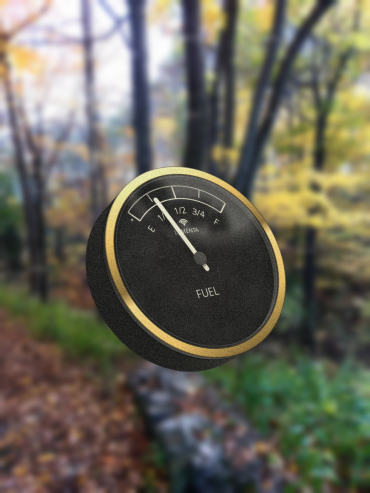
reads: **0.25**
